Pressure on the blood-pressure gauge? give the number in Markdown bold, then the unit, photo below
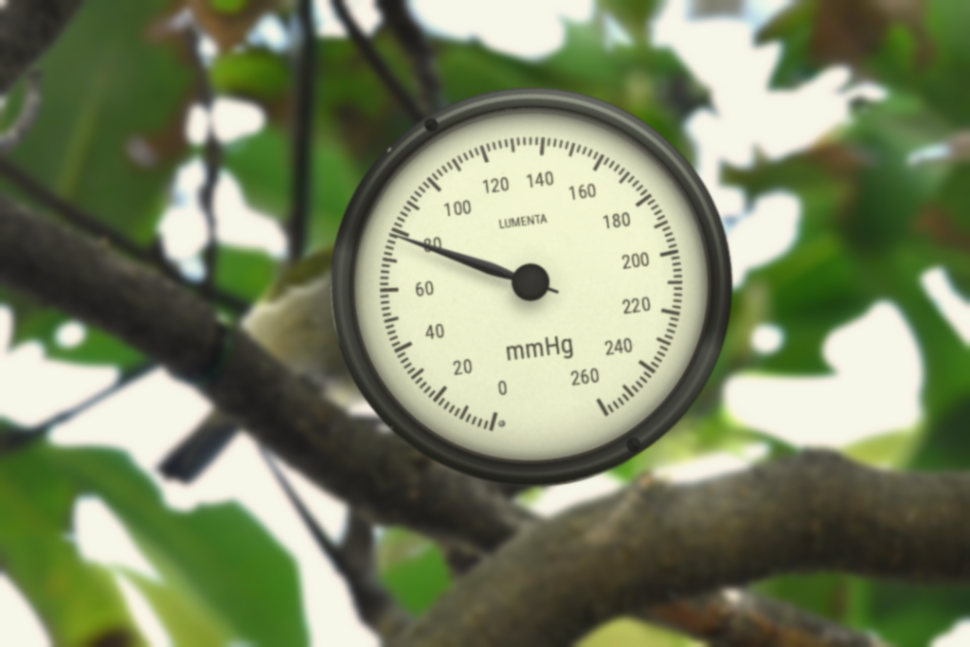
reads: **78** mmHg
